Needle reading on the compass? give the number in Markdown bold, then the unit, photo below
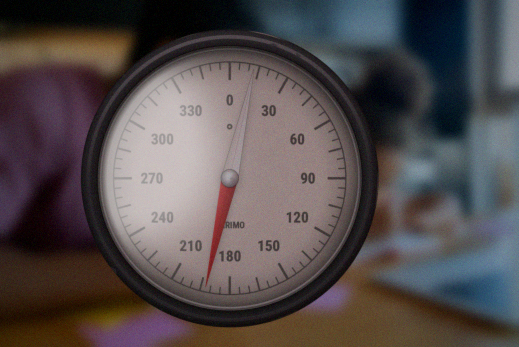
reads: **192.5** °
